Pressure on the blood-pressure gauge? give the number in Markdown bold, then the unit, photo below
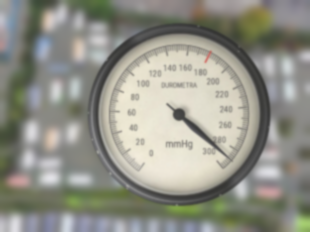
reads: **290** mmHg
